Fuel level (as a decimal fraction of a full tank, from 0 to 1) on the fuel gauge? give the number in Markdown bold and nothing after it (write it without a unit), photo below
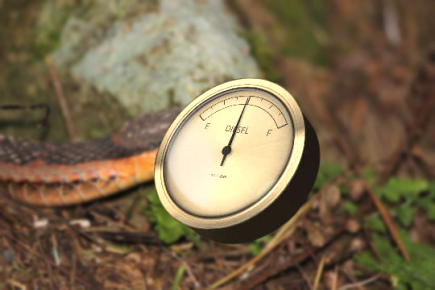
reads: **0.5**
